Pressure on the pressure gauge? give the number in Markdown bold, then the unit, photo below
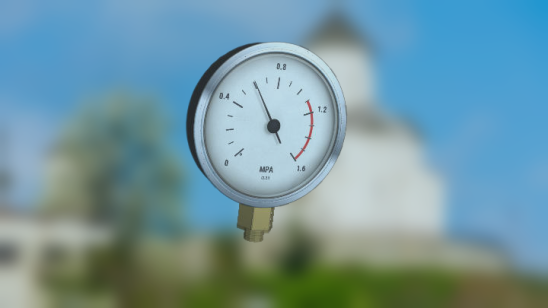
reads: **0.6** MPa
